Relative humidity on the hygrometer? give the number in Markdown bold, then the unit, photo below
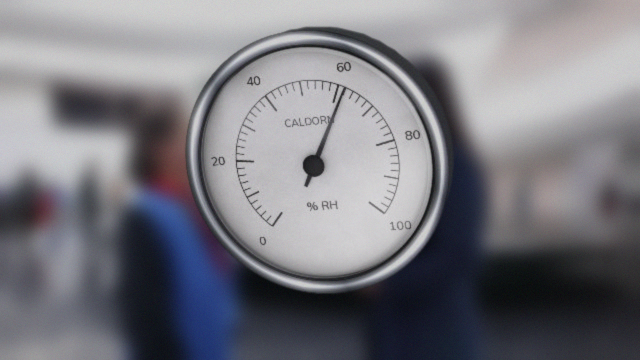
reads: **62** %
